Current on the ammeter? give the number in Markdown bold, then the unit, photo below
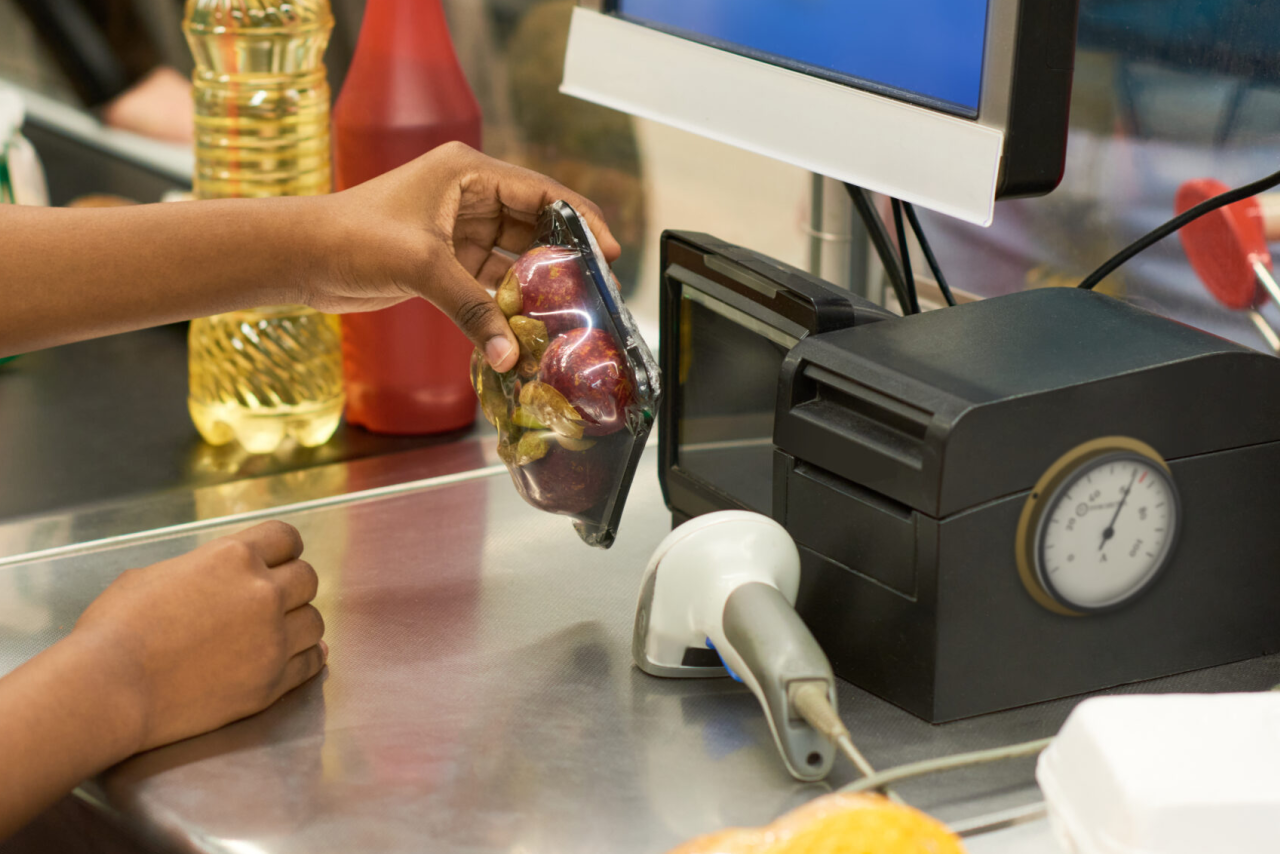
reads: **60** A
